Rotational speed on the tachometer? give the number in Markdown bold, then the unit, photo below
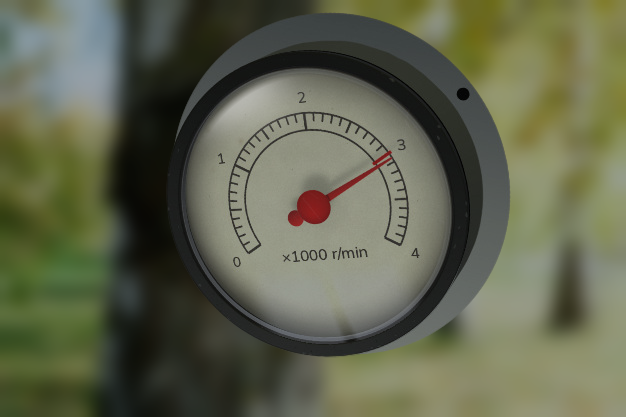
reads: **3050** rpm
